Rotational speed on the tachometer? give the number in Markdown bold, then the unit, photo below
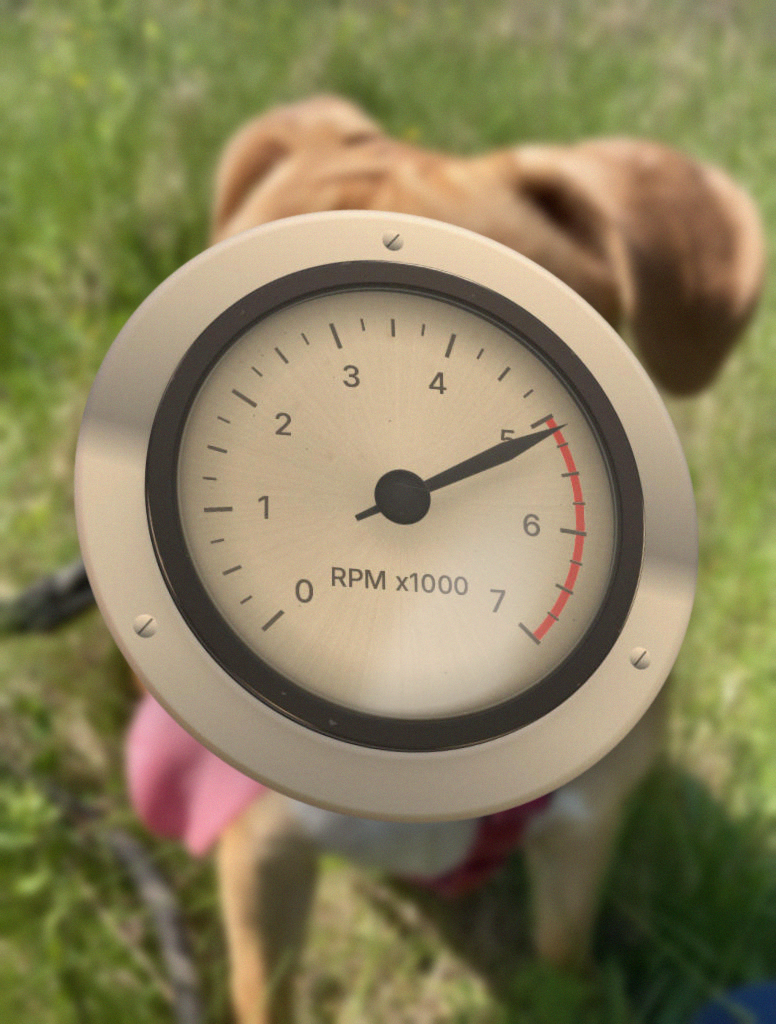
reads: **5125** rpm
